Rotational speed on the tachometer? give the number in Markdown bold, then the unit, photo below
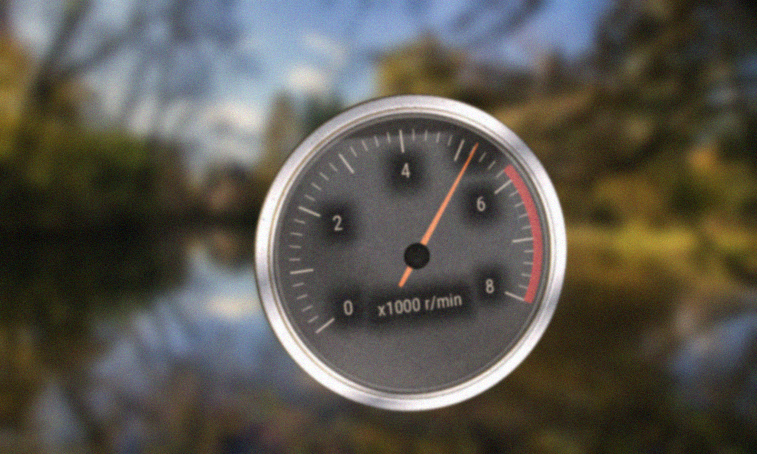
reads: **5200** rpm
